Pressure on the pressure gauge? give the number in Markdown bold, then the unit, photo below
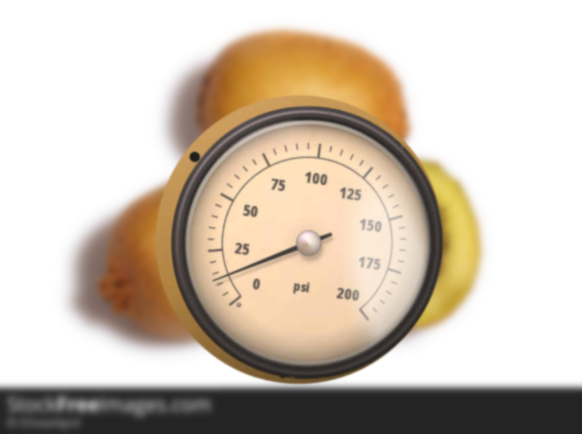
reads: **12.5** psi
